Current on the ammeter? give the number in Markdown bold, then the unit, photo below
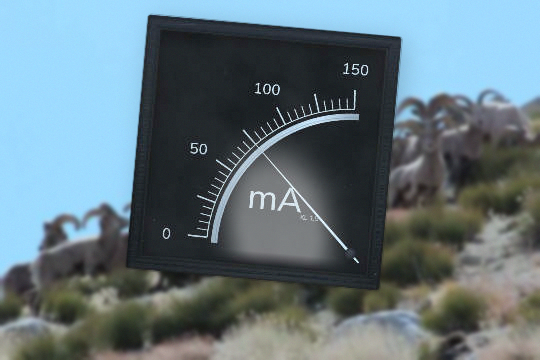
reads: **75** mA
